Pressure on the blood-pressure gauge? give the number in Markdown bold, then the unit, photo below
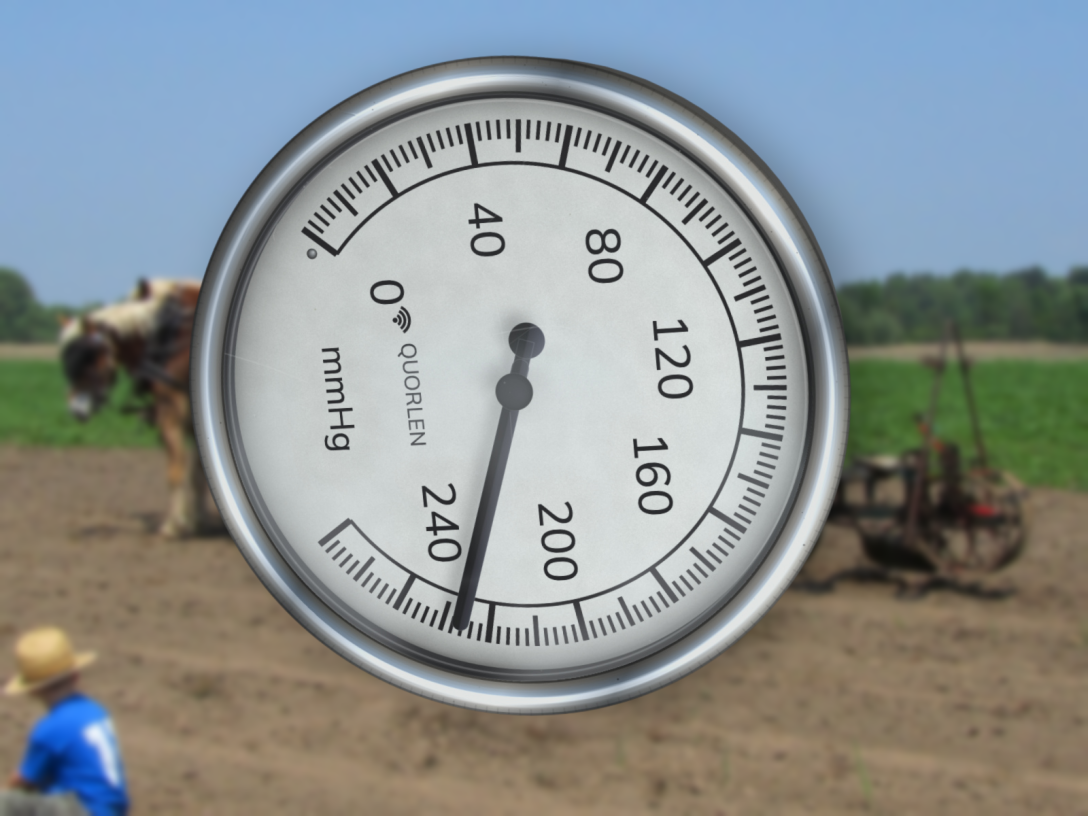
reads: **226** mmHg
